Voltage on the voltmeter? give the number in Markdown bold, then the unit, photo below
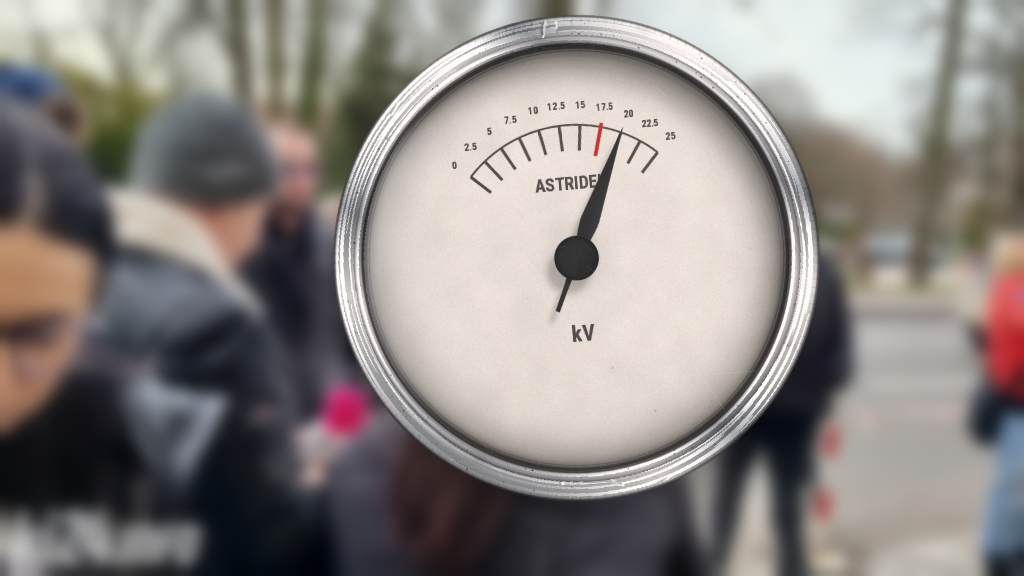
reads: **20** kV
